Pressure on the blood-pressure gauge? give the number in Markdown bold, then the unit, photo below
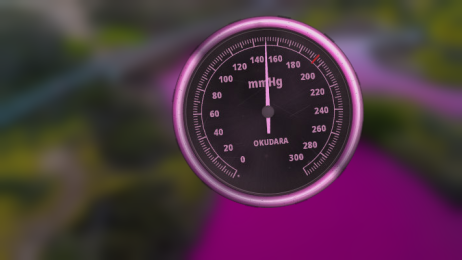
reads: **150** mmHg
